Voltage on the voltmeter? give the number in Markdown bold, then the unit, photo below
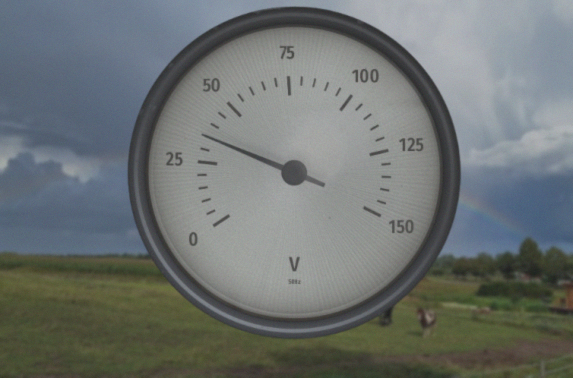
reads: **35** V
